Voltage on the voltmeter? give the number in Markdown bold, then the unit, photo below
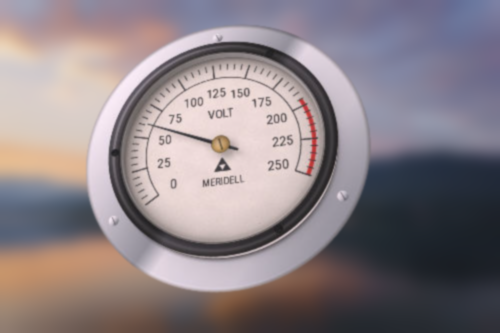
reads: **60** V
